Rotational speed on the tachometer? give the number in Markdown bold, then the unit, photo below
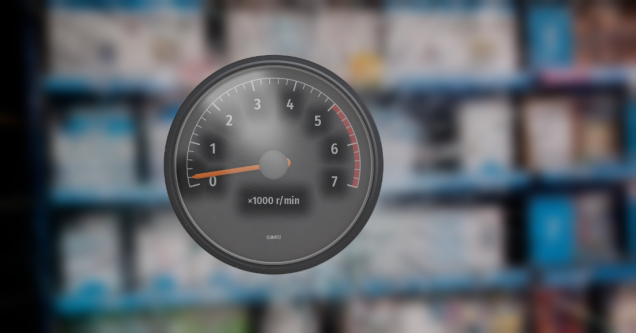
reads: **200** rpm
